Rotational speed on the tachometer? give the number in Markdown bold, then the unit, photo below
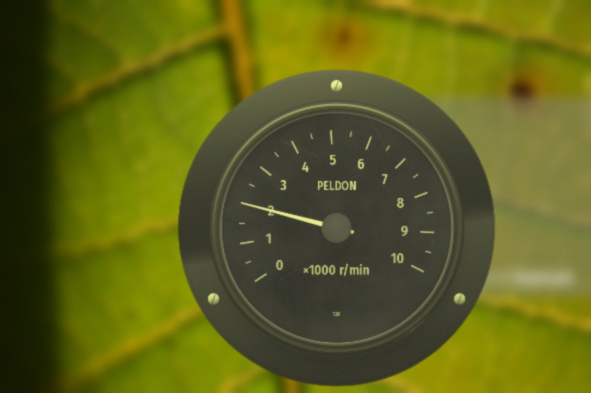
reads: **2000** rpm
